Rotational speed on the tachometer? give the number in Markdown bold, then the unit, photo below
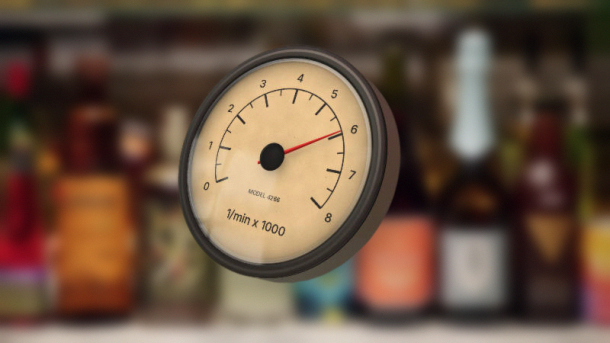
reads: **6000** rpm
